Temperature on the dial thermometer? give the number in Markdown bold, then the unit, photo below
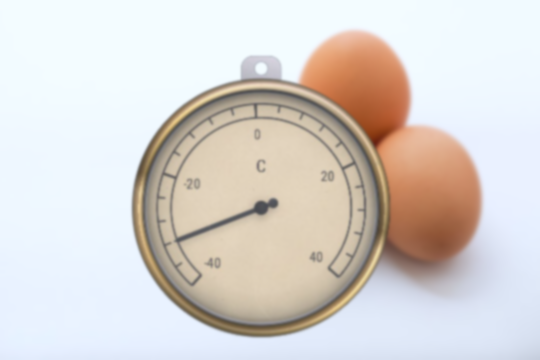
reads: **-32** °C
